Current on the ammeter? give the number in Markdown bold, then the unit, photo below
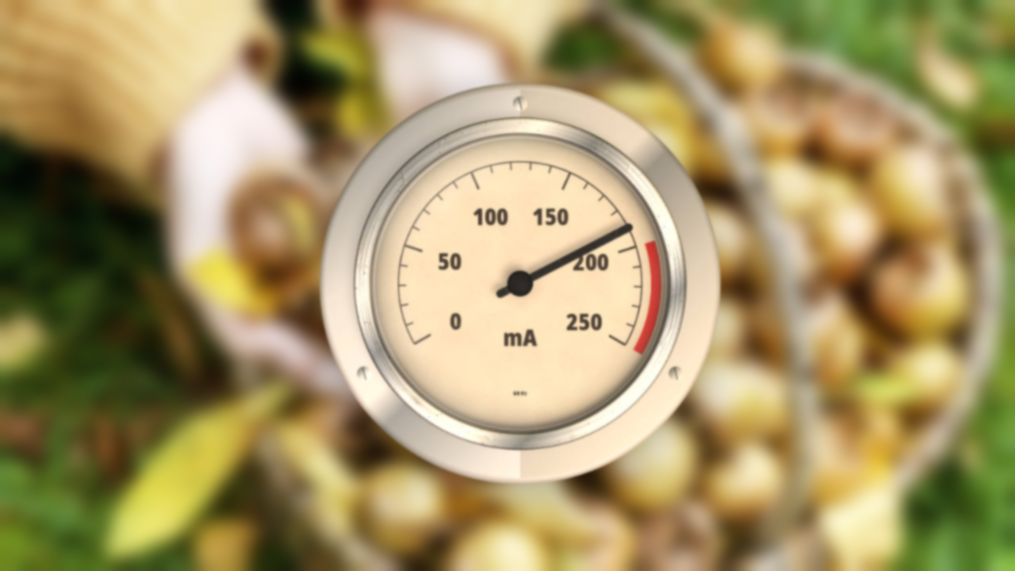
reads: **190** mA
